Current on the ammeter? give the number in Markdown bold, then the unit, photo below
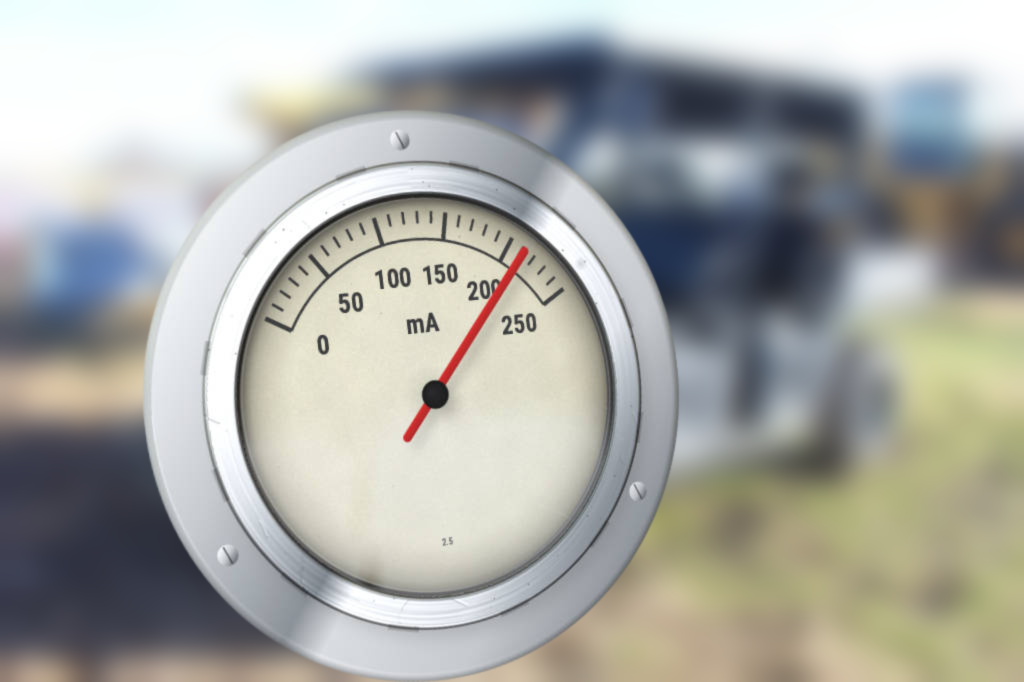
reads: **210** mA
